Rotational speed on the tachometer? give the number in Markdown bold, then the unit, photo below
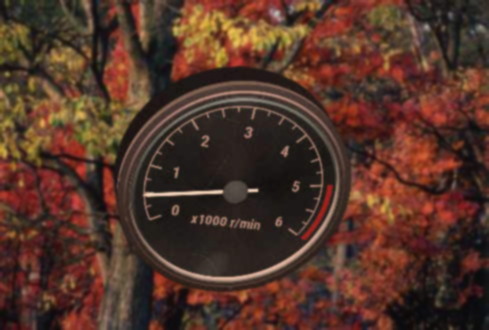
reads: **500** rpm
